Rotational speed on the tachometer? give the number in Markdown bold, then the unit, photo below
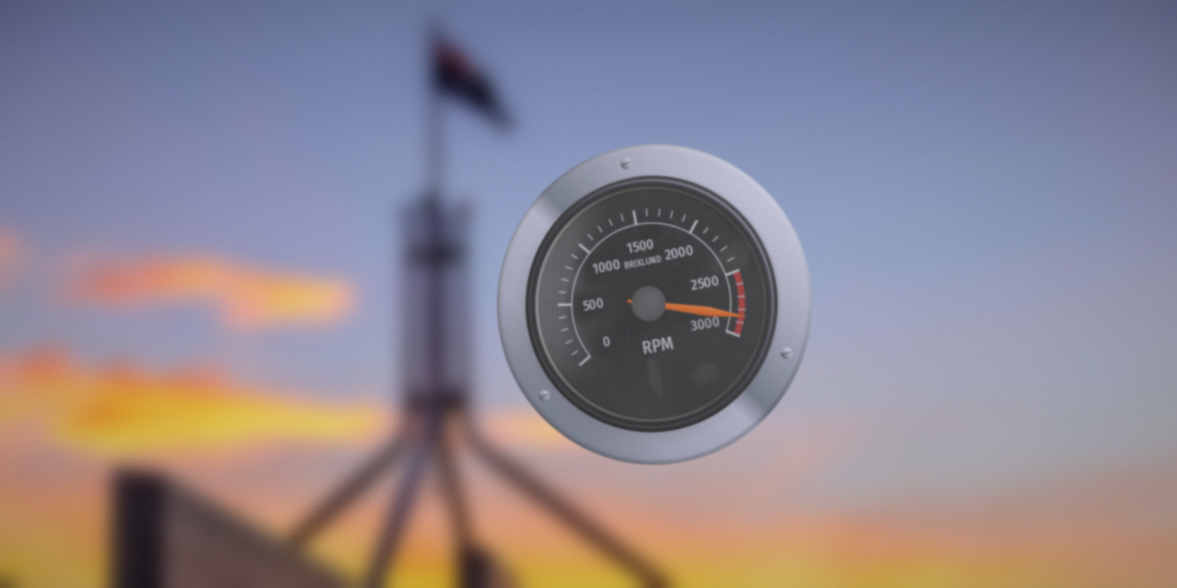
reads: **2850** rpm
